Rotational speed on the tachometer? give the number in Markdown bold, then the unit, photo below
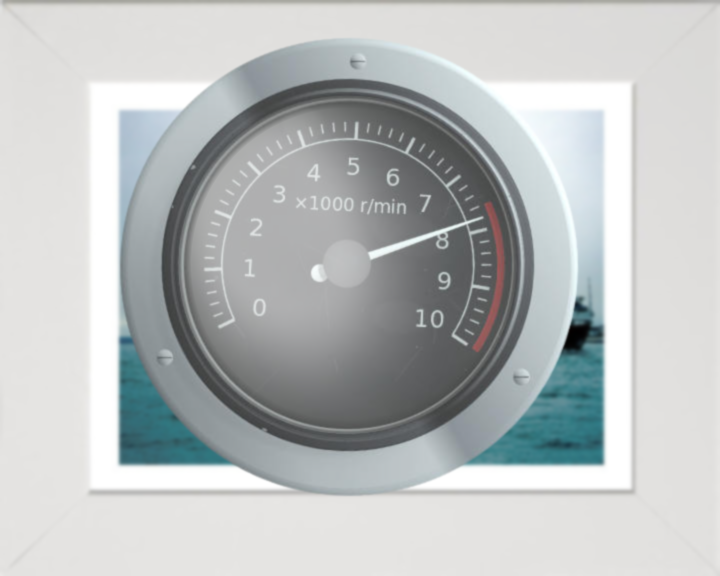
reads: **7800** rpm
